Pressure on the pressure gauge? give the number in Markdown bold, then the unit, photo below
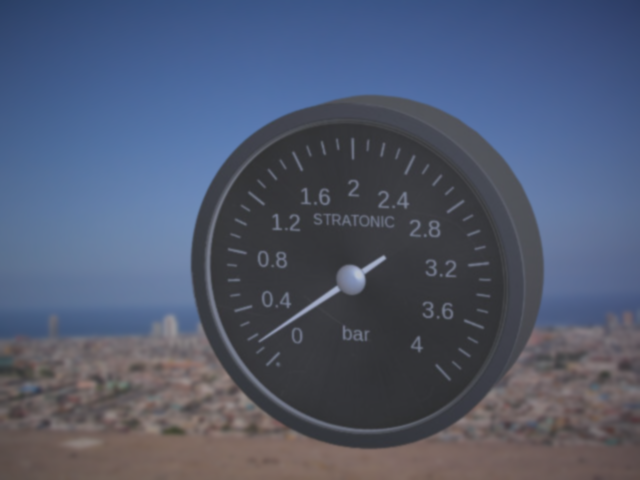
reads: **0.15** bar
